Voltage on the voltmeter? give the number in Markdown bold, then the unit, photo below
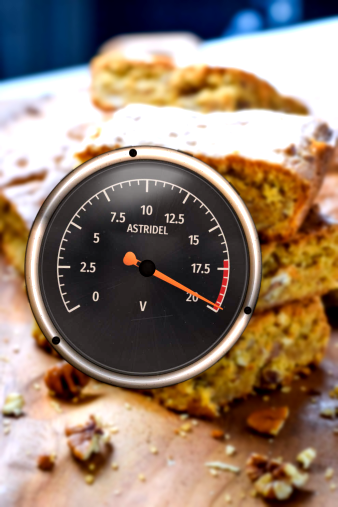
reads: **19.75** V
